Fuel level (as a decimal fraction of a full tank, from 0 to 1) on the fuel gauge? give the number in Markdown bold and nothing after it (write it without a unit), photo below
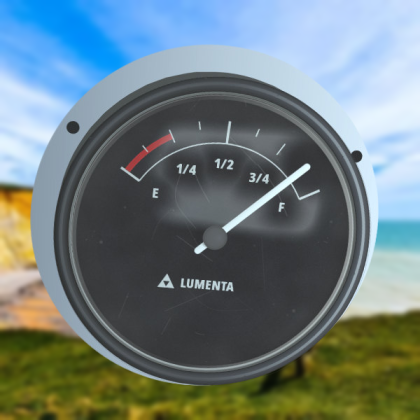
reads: **0.875**
